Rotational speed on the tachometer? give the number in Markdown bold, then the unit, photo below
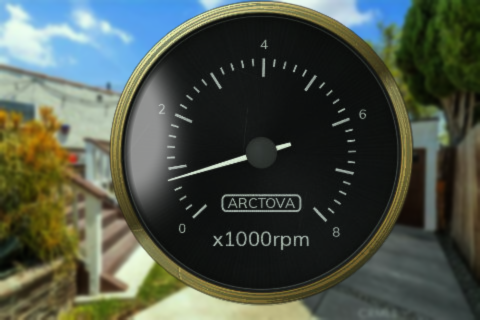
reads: **800** rpm
